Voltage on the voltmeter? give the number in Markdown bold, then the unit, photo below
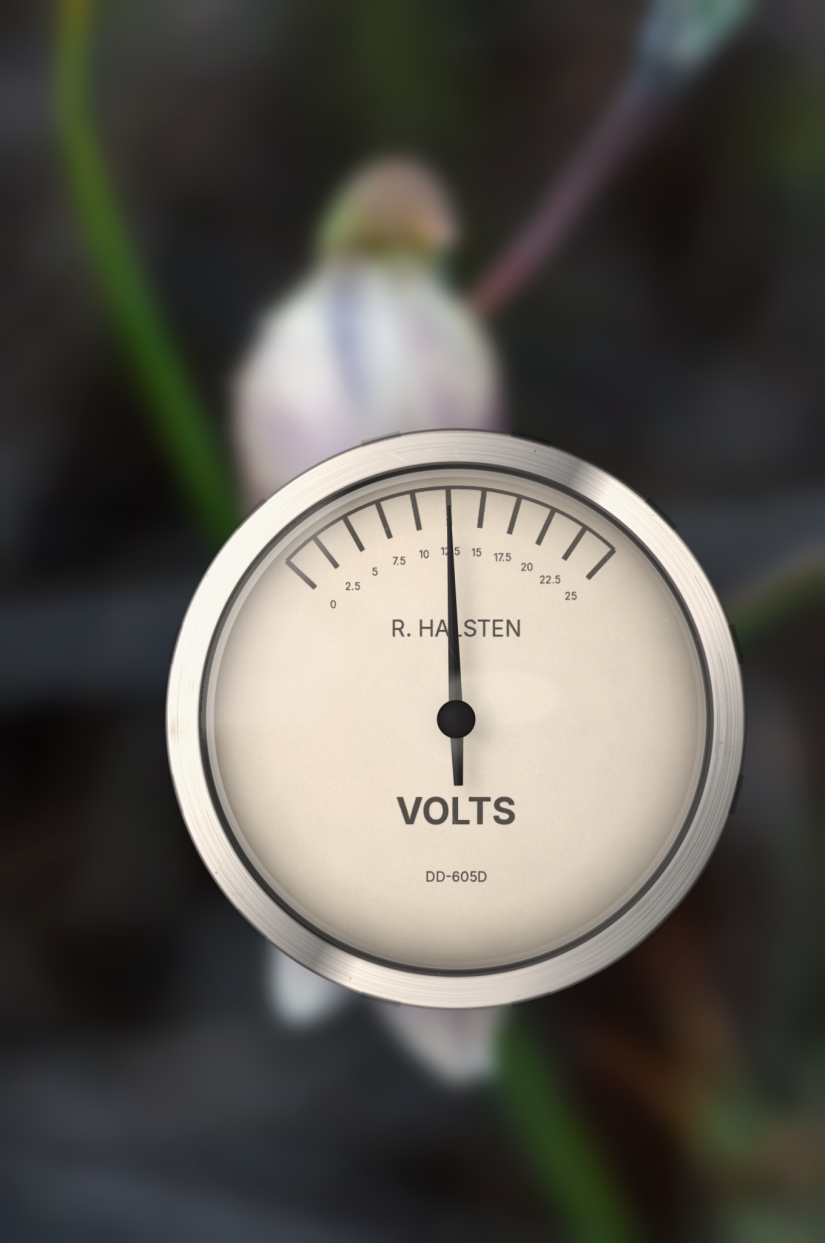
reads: **12.5** V
